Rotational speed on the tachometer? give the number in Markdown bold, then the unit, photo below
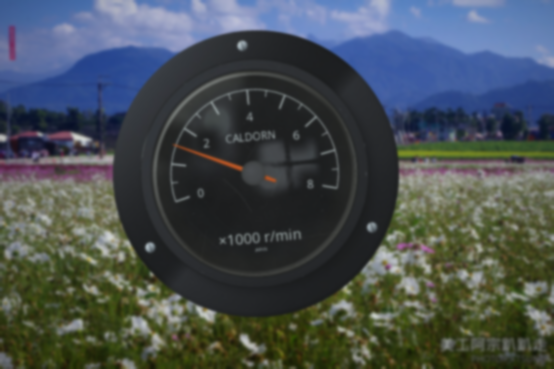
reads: **1500** rpm
